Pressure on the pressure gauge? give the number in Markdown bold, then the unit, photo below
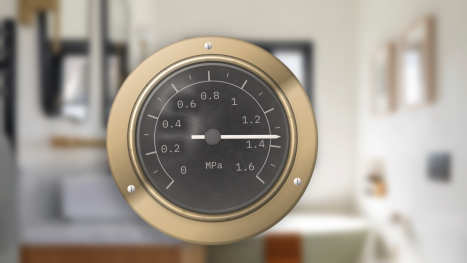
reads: **1.35** MPa
